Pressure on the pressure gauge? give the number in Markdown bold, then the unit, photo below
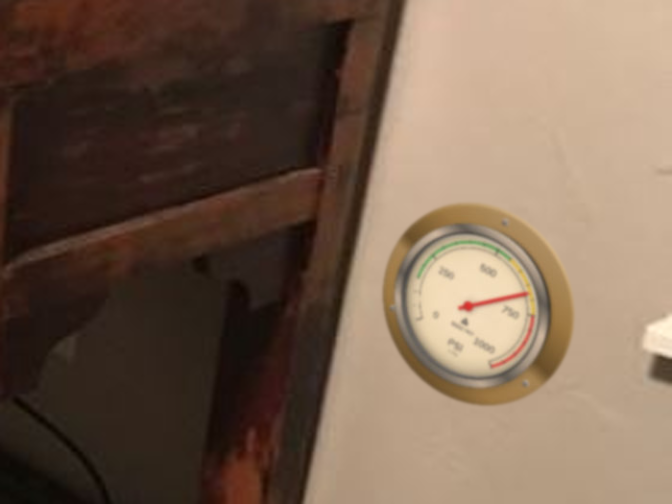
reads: **675** psi
